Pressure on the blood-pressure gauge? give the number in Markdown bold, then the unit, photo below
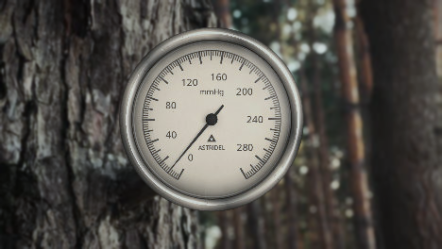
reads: **10** mmHg
